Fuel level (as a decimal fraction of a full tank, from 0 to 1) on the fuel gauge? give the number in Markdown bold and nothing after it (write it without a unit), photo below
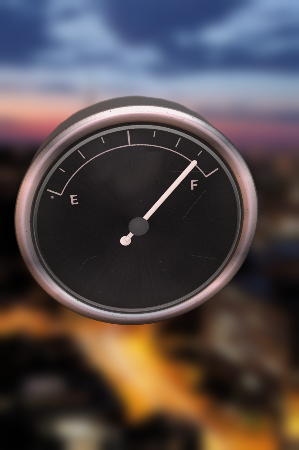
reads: **0.875**
